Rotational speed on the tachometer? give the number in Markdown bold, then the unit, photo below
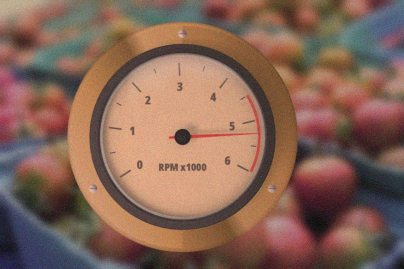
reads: **5250** rpm
